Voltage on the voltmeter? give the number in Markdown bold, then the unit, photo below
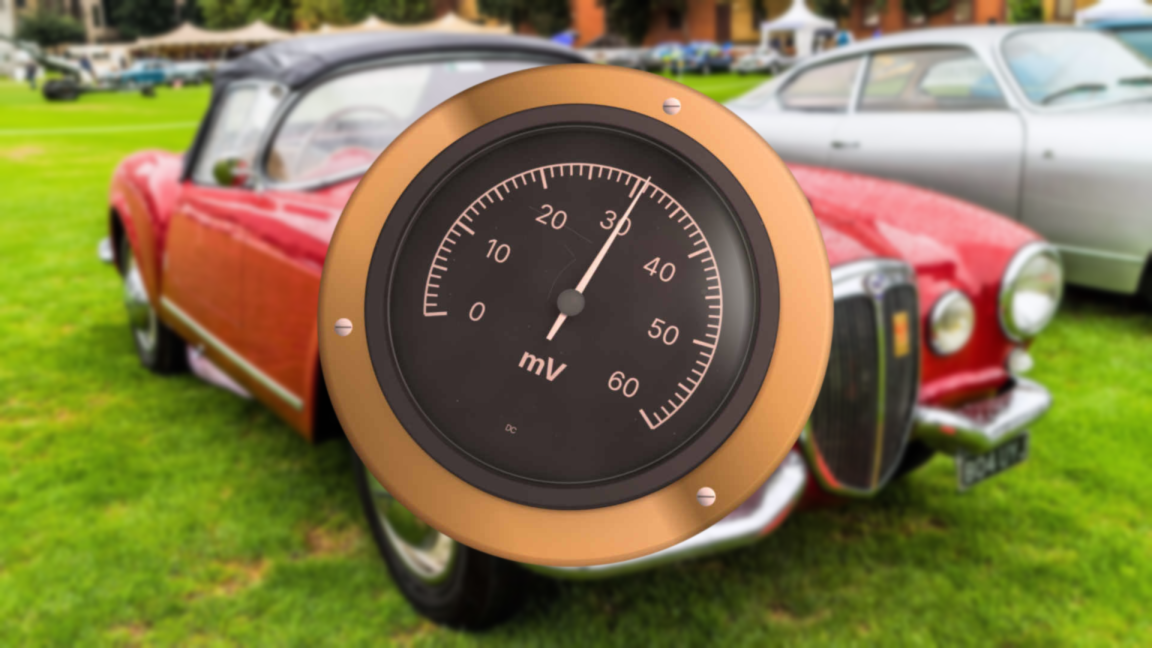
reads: **31** mV
